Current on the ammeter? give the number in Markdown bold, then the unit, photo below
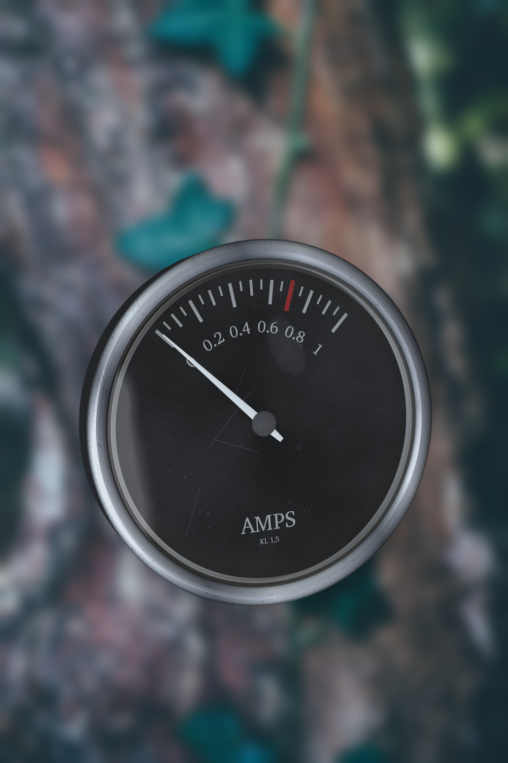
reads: **0** A
